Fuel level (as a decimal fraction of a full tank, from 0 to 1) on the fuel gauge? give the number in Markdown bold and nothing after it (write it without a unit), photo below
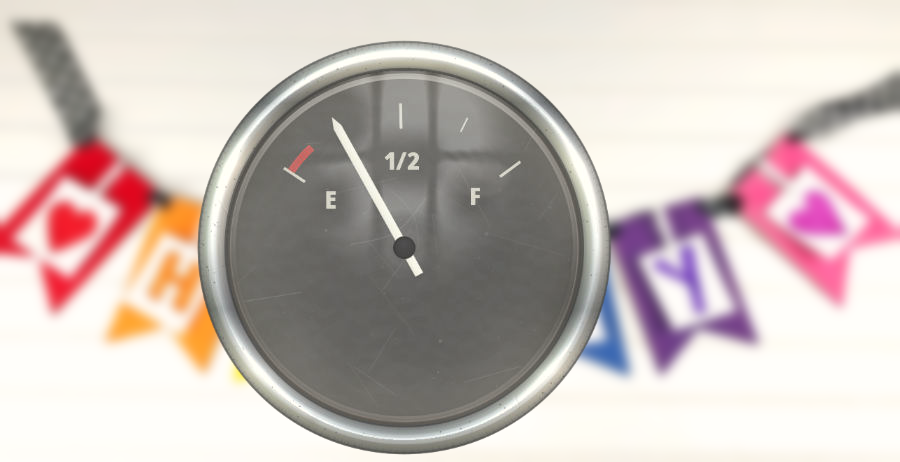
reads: **0.25**
